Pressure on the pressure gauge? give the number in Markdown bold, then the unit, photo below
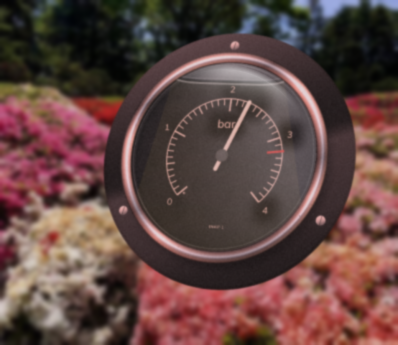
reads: **2.3** bar
